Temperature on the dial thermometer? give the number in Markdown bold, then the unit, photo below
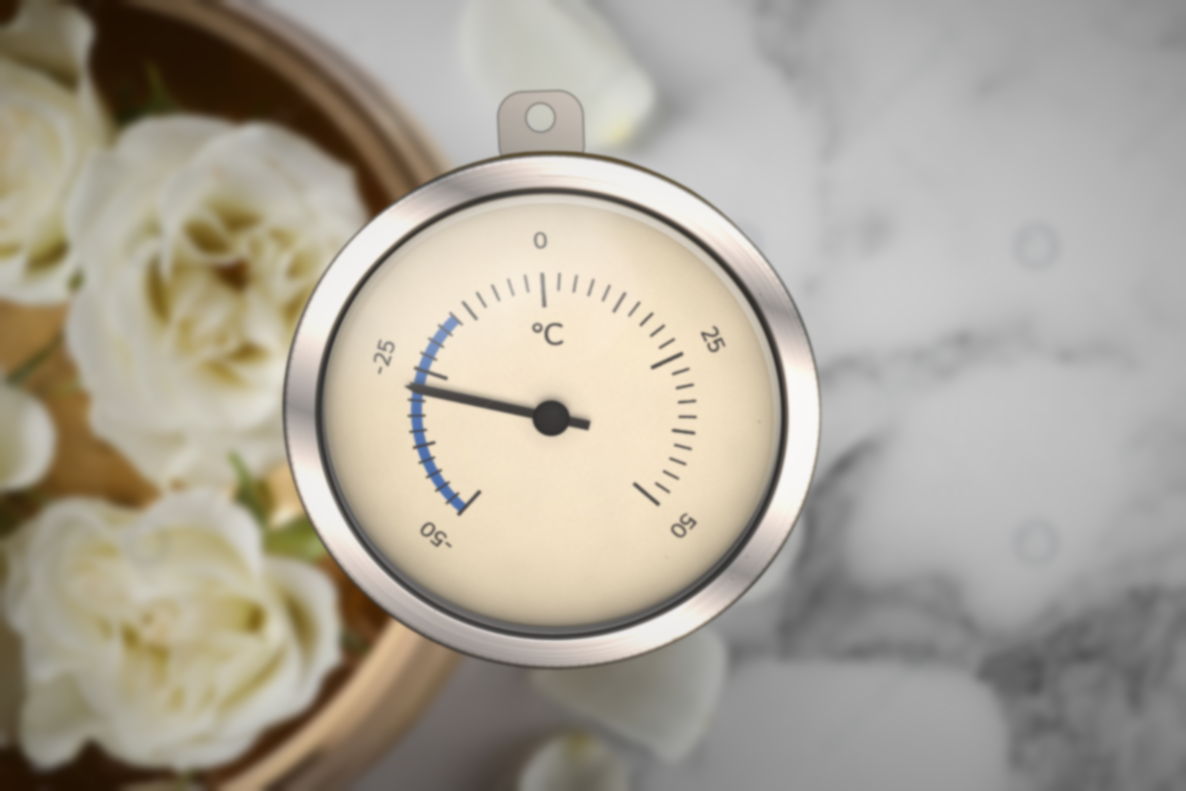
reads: **-27.5** °C
